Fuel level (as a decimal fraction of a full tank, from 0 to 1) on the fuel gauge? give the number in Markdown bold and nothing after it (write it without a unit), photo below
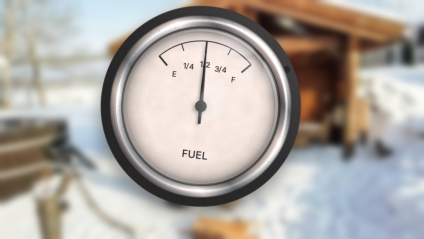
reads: **0.5**
